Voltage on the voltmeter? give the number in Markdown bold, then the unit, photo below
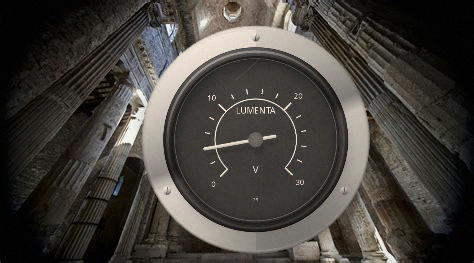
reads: **4** V
